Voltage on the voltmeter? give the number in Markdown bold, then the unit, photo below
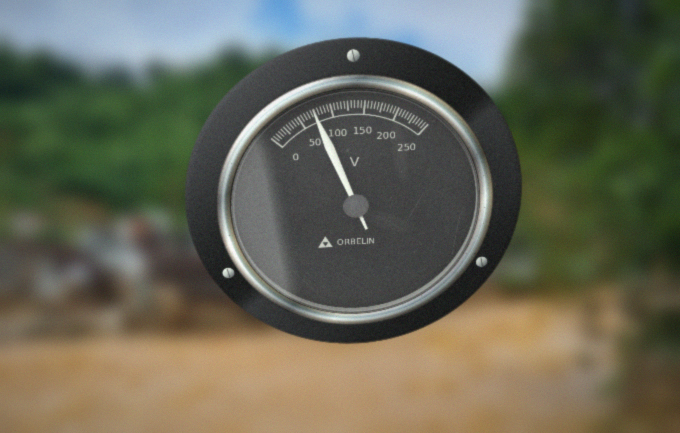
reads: **75** V
